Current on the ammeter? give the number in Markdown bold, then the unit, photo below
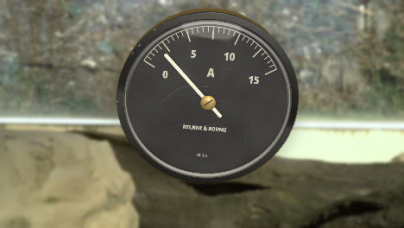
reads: **2** A
